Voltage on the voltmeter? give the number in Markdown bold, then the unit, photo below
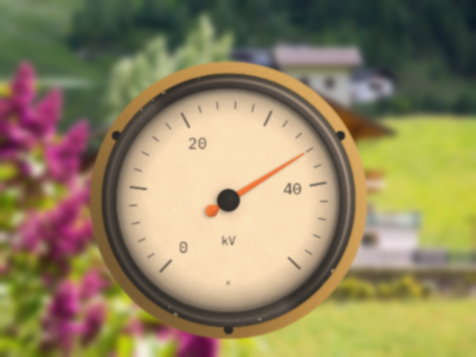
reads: **36** kV
